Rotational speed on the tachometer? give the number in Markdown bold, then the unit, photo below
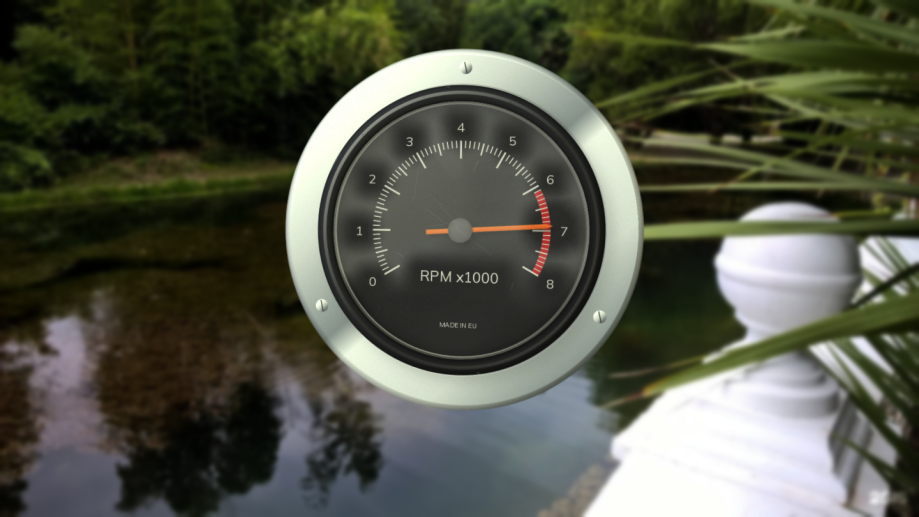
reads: **6900** rpm
